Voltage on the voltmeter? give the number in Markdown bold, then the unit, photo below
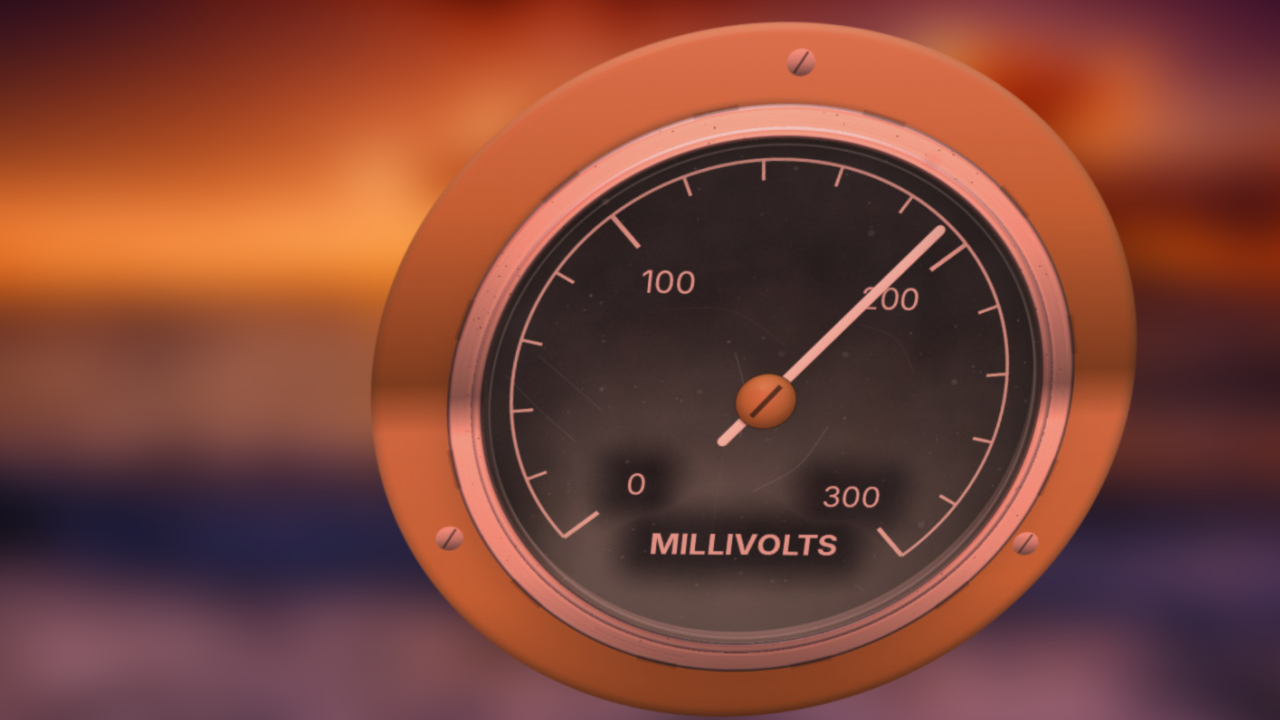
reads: **190** mV
